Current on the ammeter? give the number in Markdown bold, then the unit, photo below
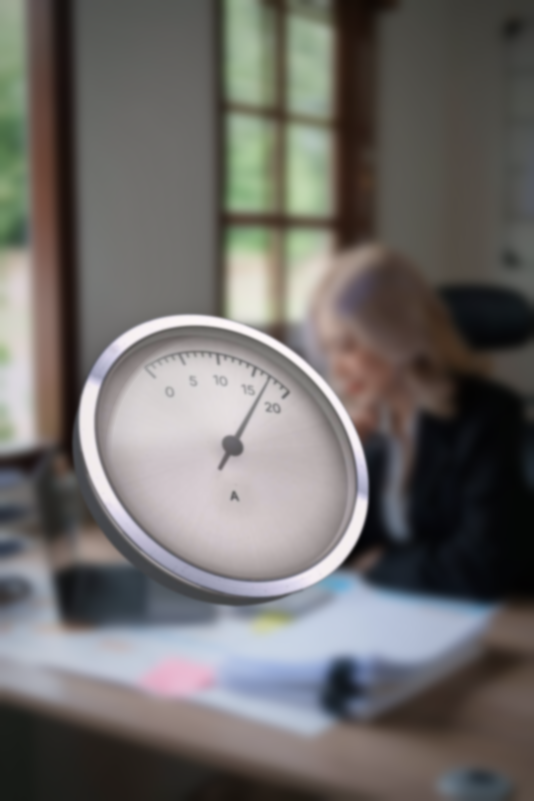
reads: **17** A
